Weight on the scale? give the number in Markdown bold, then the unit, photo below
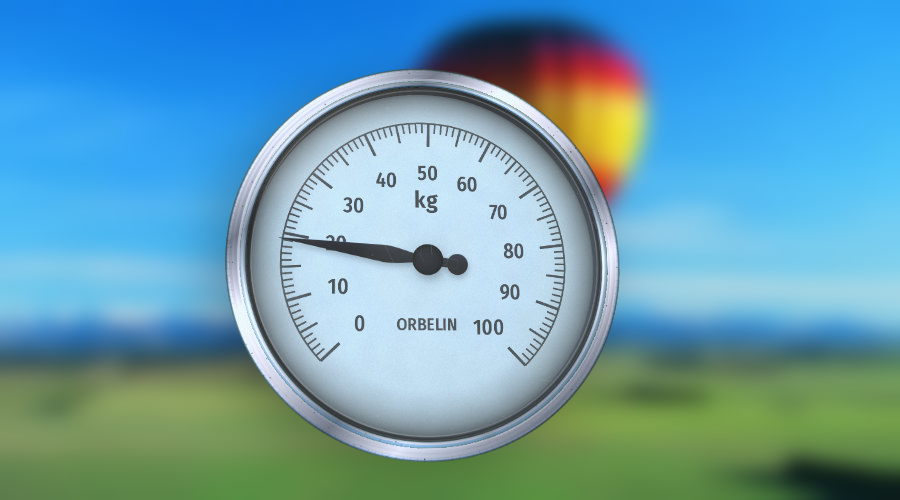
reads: **19** kg
